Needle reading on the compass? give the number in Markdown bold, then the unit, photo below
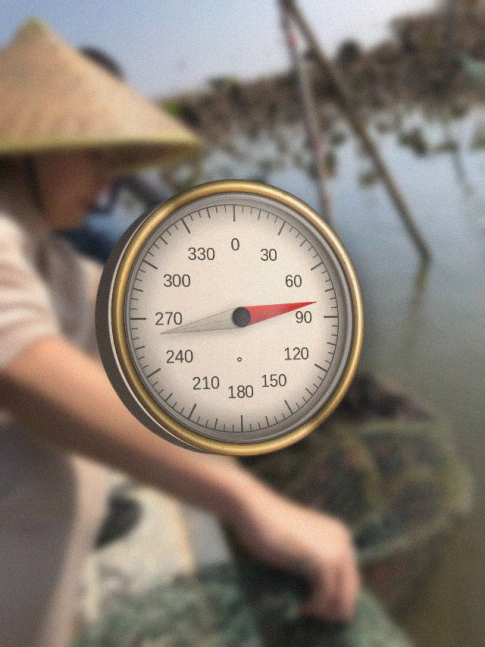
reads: **80** °
